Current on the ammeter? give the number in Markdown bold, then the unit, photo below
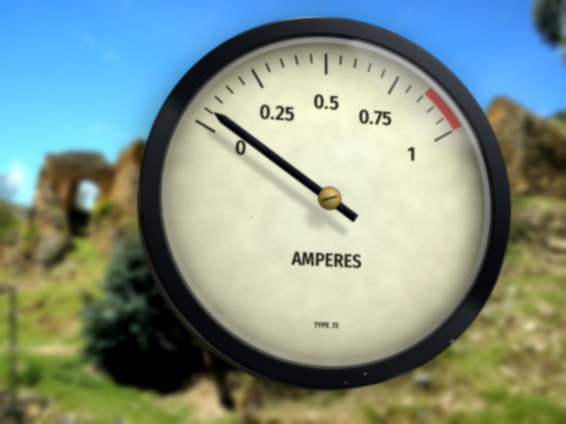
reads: **0.05** A
